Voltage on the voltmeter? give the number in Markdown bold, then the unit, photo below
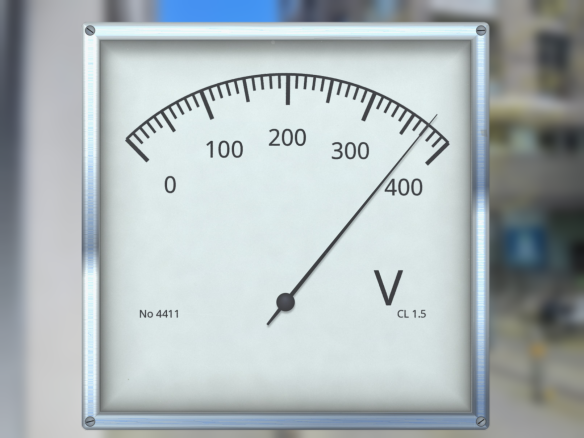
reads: **370** V
